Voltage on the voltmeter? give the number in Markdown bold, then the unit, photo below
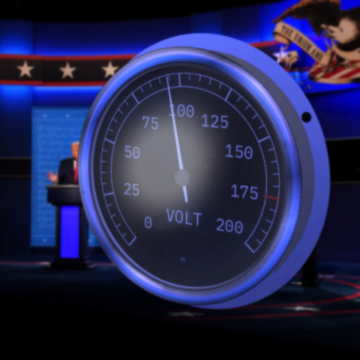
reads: **95** V
